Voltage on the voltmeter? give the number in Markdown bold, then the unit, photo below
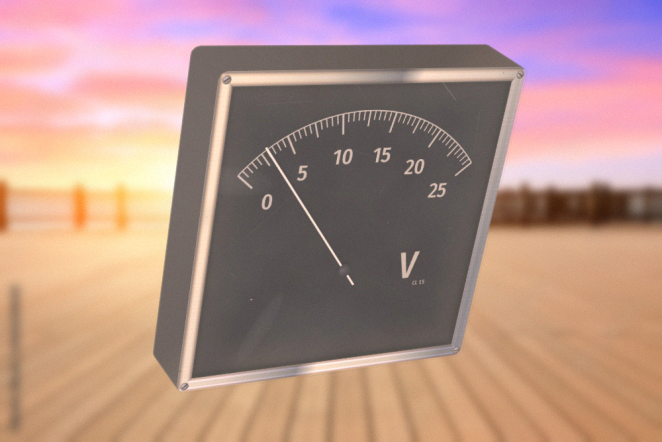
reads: **3** V
